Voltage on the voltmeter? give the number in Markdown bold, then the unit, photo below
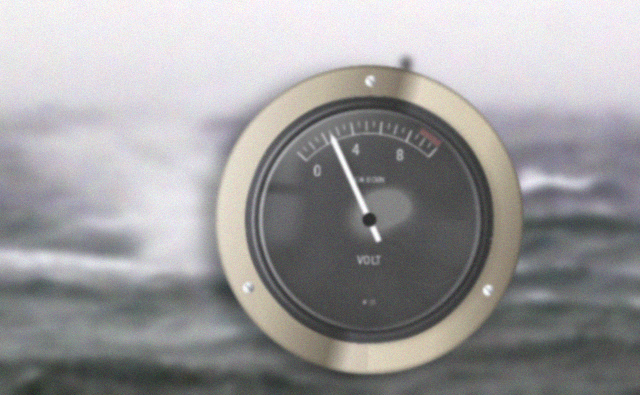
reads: **2.5** V
